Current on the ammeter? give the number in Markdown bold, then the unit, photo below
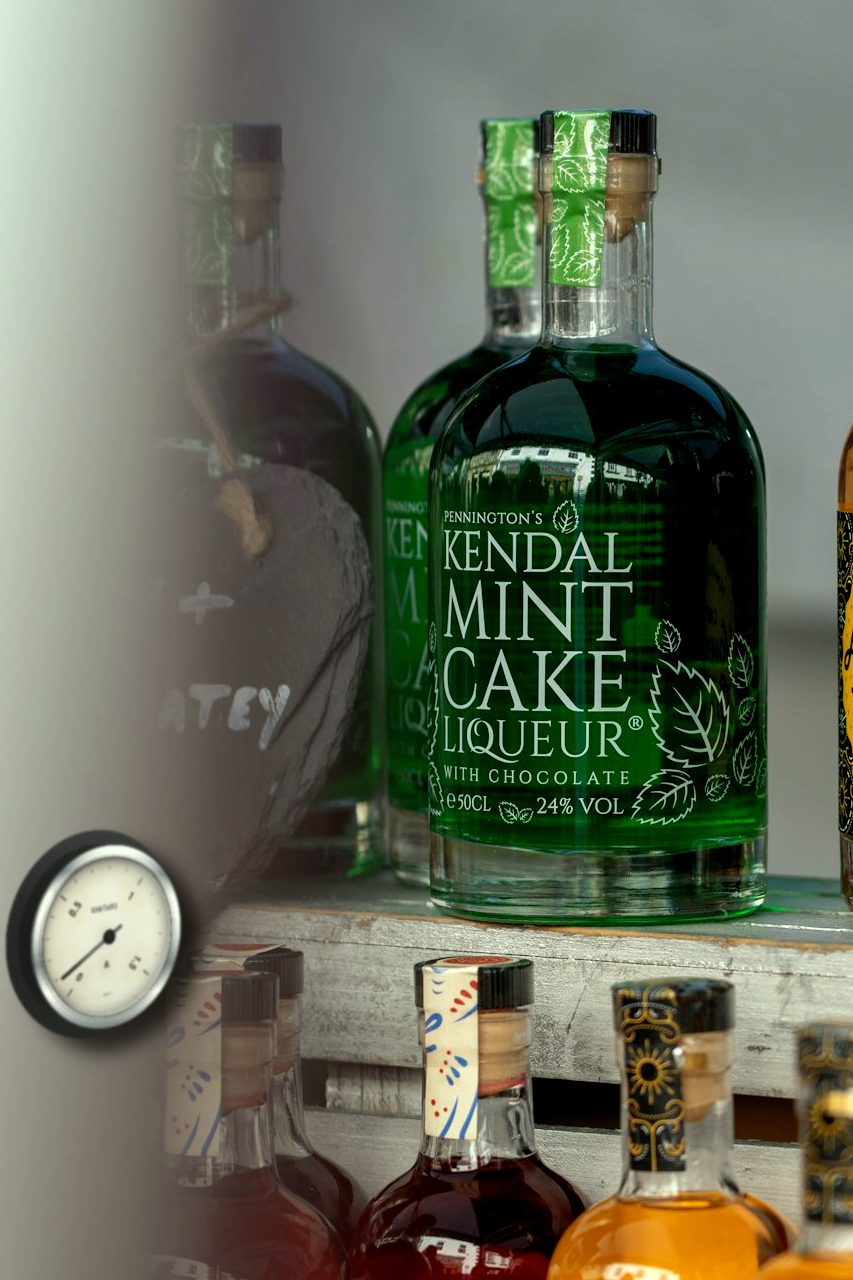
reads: **0.1** A
